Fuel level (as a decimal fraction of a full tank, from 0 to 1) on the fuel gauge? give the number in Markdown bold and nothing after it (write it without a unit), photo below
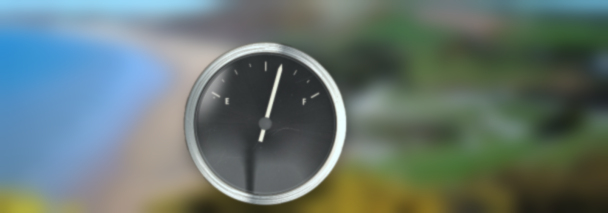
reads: **0.625**
